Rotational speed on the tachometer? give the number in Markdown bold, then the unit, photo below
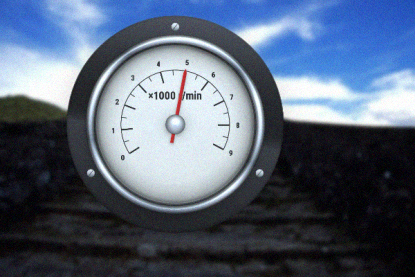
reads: **5000** rpm
